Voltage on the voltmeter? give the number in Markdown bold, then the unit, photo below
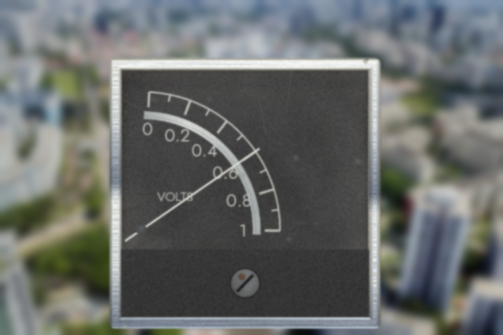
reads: **0.6** V
